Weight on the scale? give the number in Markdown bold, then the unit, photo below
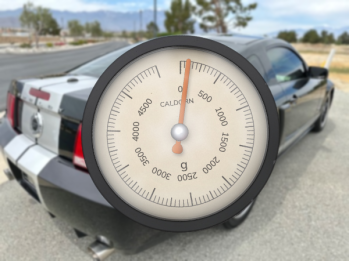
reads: **100** g
